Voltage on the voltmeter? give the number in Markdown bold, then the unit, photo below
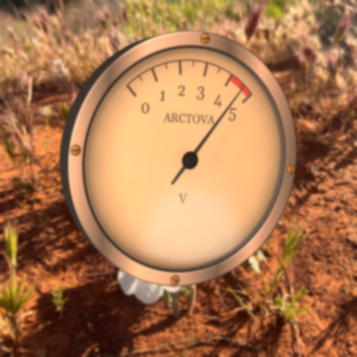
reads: **4.5** V
